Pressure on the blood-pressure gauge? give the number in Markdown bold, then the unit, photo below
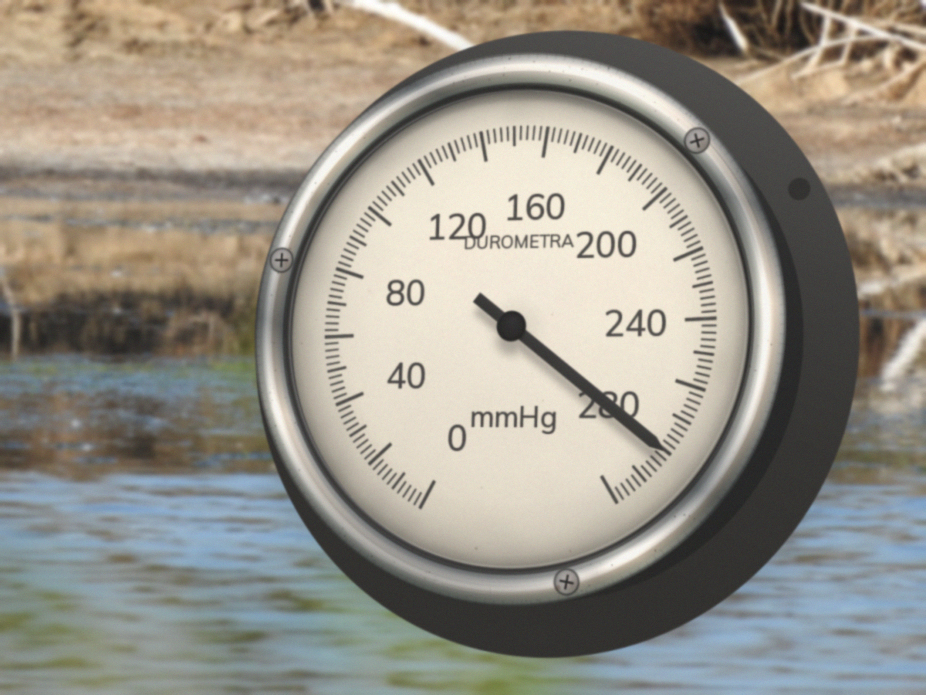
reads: **280** mmHg
